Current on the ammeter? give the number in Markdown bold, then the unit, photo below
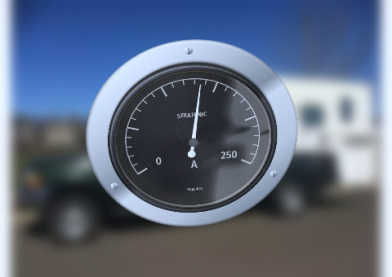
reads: **135** A
